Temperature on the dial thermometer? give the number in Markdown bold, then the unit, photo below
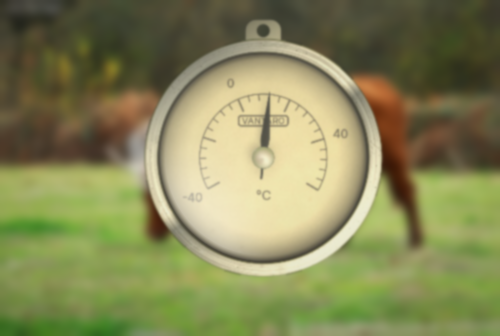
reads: **12** °C
